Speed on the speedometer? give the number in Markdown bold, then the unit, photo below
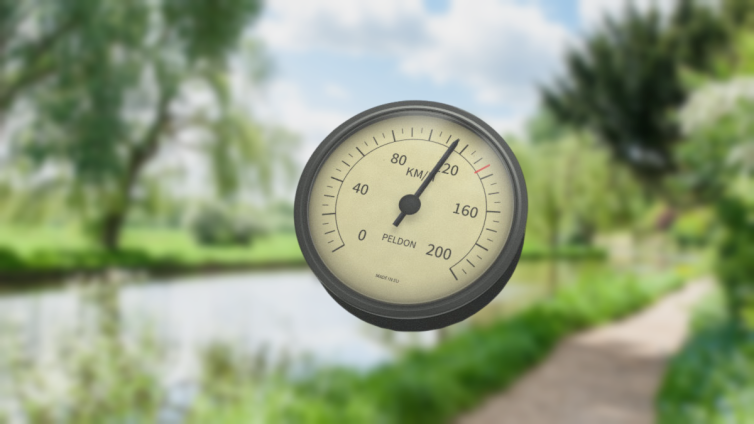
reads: **115** km/h
